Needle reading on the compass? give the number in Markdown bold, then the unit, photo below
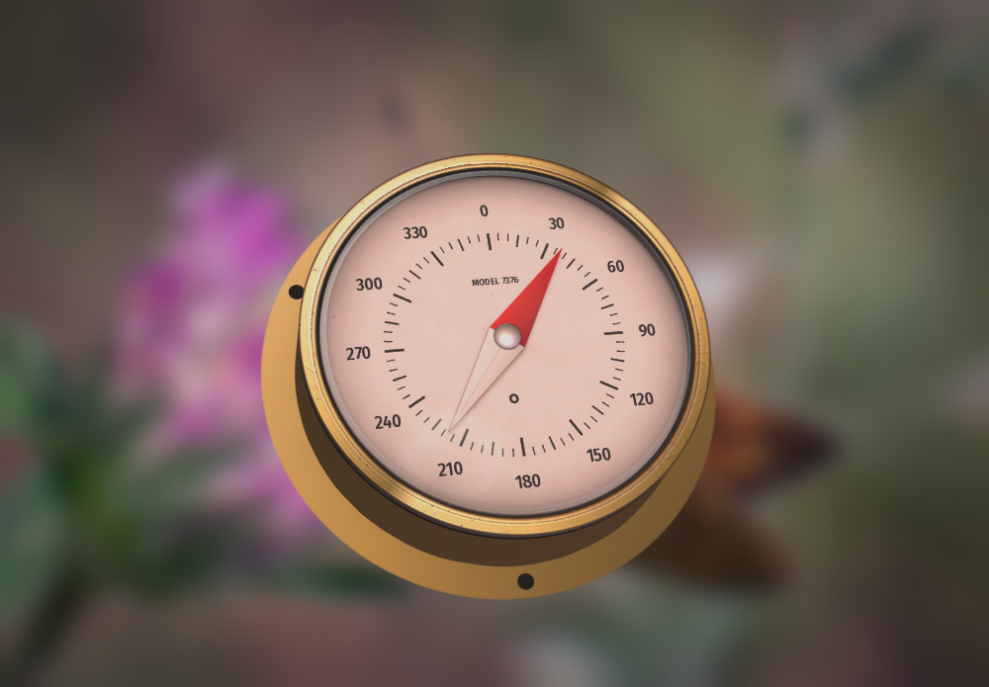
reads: **37.5** °
